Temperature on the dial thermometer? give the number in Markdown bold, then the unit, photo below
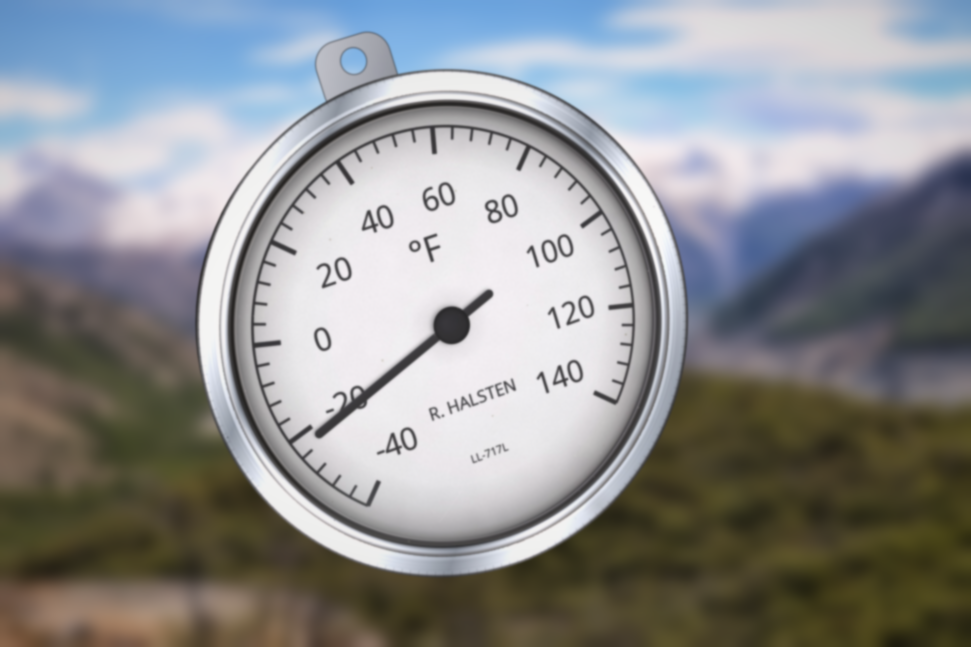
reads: **-22** °F
